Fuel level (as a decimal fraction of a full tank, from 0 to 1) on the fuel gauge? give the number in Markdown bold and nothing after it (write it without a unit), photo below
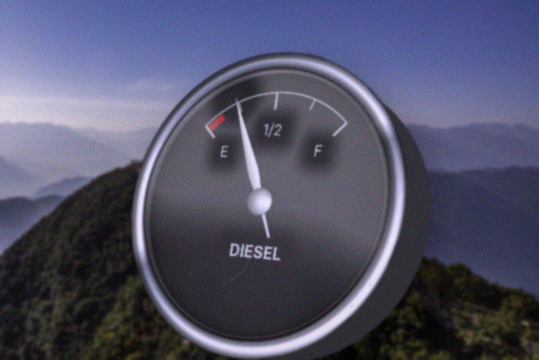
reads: **0.25**
